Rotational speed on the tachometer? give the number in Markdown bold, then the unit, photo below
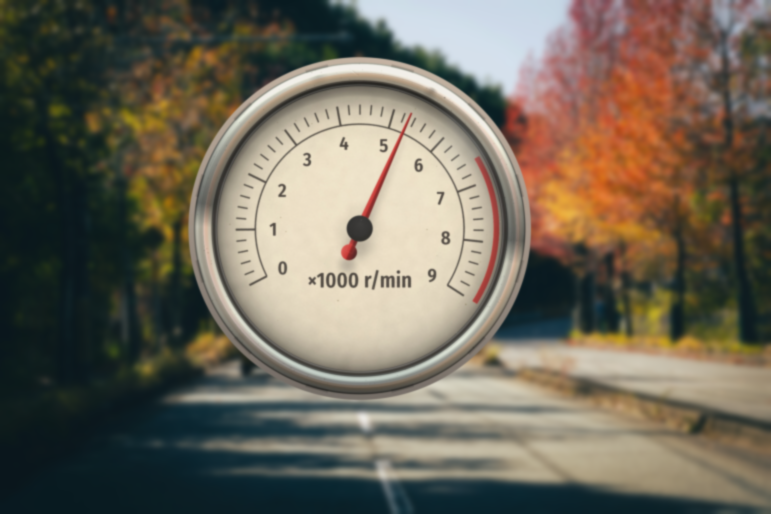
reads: **5300** rpm
